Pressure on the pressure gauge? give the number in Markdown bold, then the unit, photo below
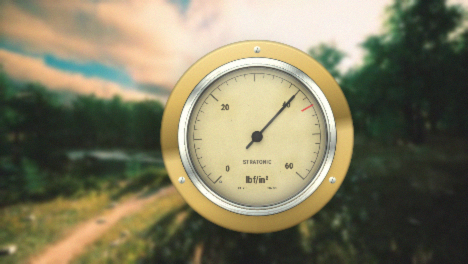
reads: **40** psi
